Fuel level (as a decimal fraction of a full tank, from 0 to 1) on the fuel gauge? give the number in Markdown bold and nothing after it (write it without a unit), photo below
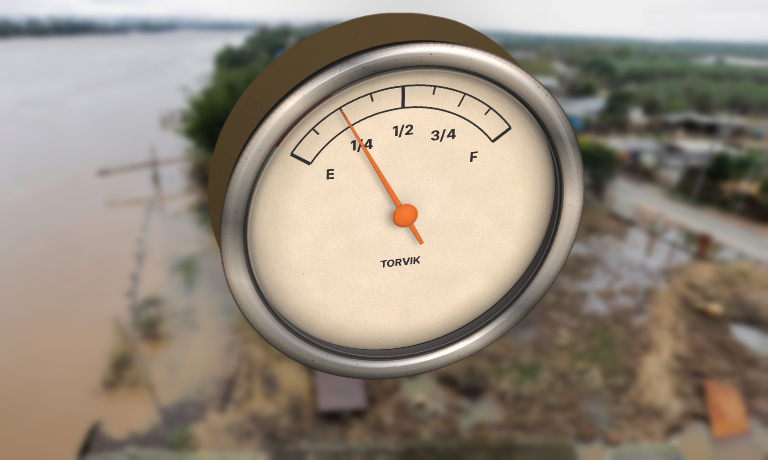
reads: **0.25**
